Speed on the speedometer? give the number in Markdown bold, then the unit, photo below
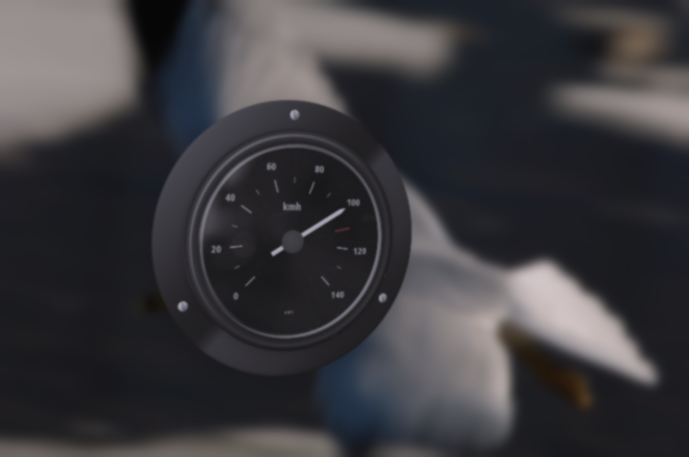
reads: **100** km/h
